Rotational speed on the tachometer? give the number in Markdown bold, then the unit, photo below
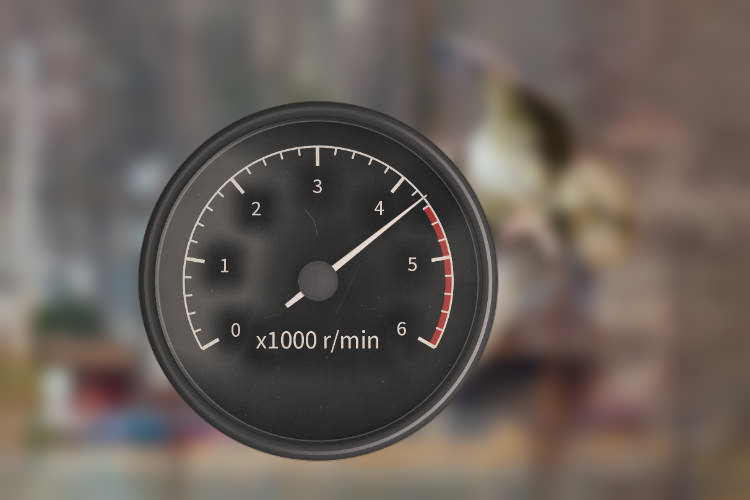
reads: **4300** rpm
